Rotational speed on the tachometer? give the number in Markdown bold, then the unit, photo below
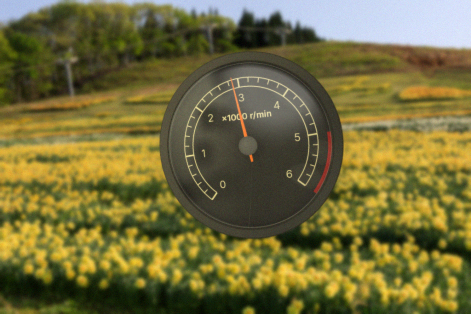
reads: **2900** rpm
